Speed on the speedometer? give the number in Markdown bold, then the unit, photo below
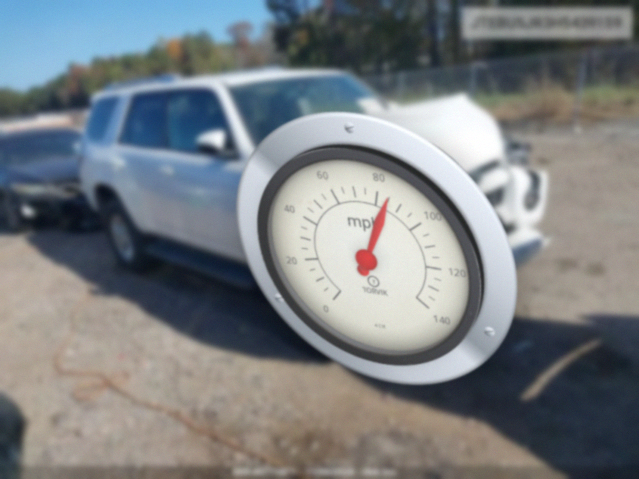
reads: **85** mph
